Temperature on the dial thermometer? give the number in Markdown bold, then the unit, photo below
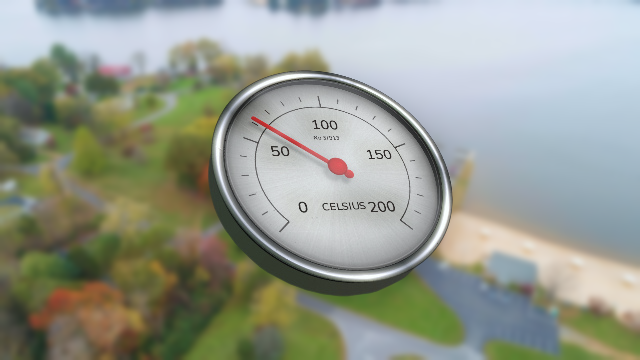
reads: **60** °C
